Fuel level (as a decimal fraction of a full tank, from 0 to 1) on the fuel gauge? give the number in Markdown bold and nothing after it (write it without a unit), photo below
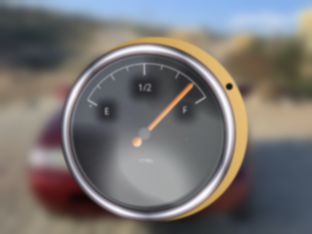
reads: **0.875**
